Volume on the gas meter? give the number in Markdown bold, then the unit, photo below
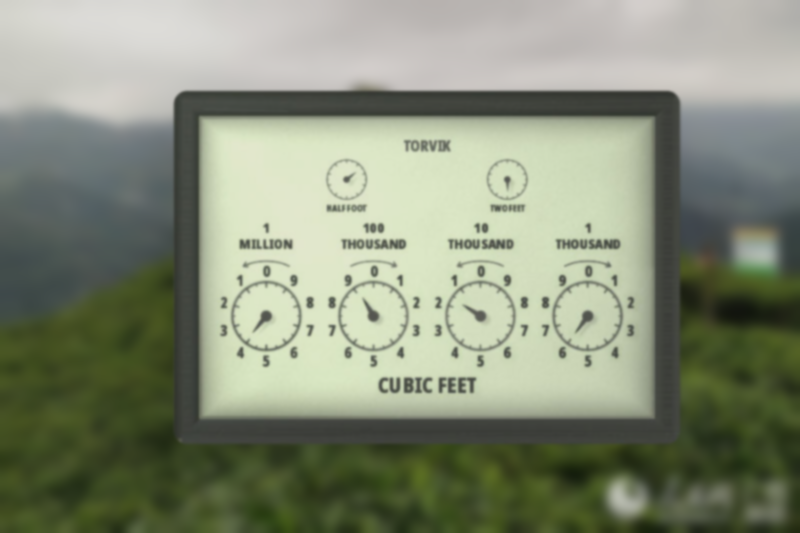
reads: **391600** ft³
